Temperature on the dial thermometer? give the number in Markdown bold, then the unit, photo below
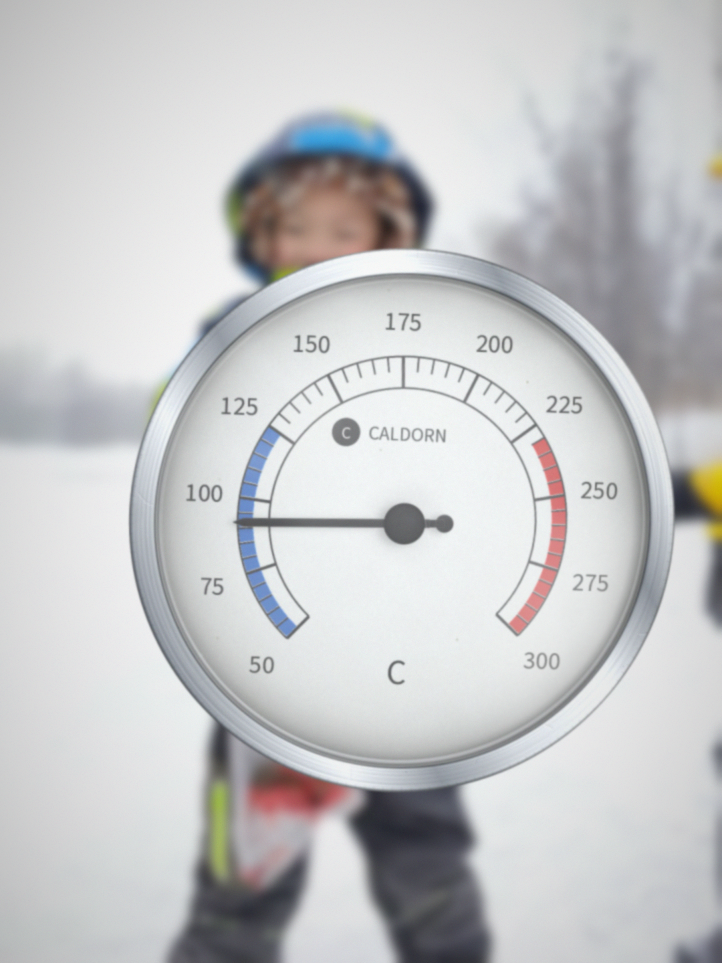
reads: **92.5** °C
